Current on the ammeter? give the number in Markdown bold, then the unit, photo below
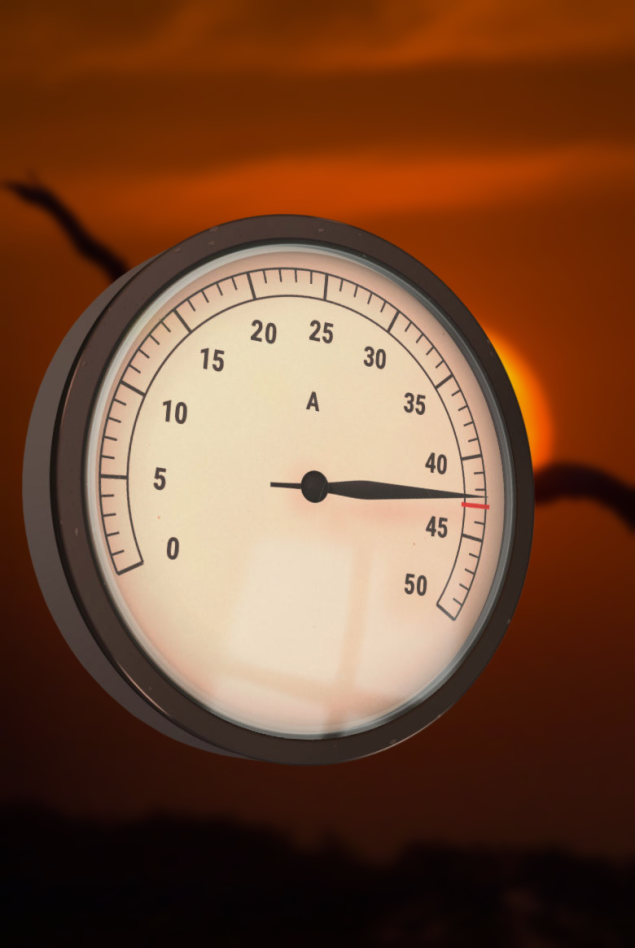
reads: **42.5** A
